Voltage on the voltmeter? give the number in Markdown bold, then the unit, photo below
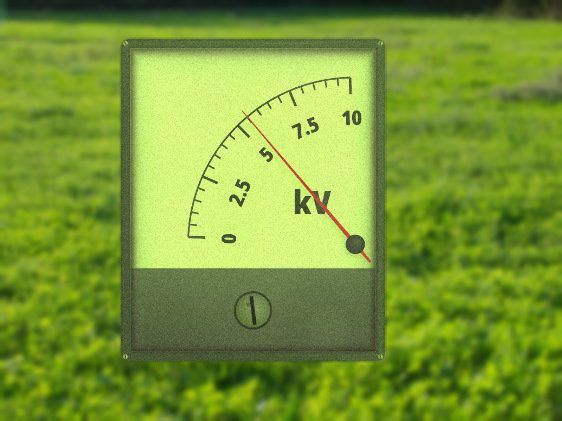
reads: **5.5** kV
